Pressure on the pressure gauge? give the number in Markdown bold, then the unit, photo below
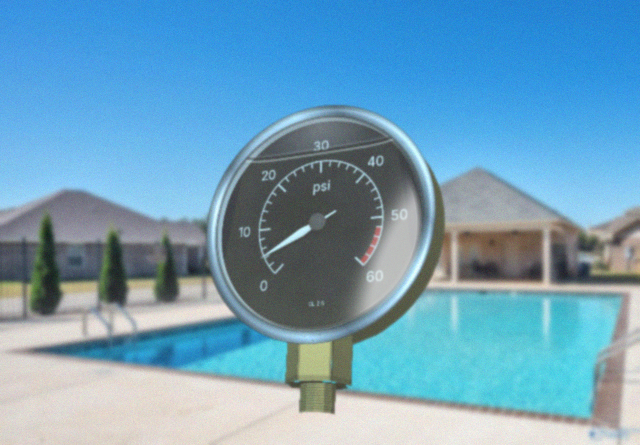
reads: **4** psi
